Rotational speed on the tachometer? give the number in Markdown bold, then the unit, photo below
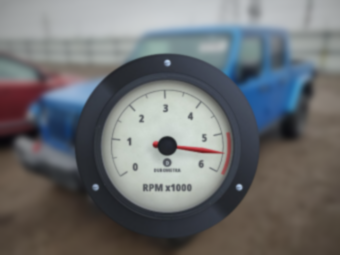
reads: **5500** rpm
